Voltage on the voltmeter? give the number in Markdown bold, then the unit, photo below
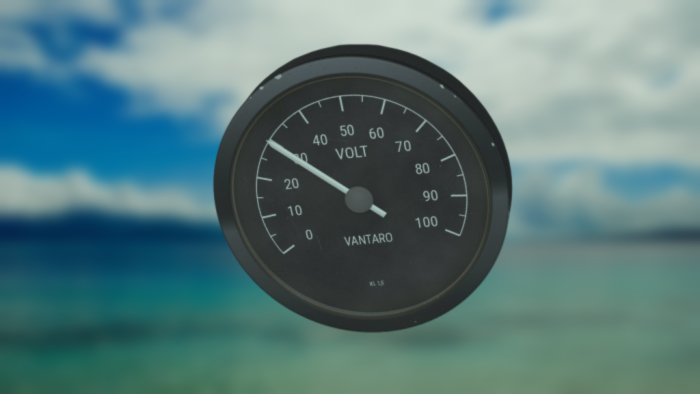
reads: **30** V
